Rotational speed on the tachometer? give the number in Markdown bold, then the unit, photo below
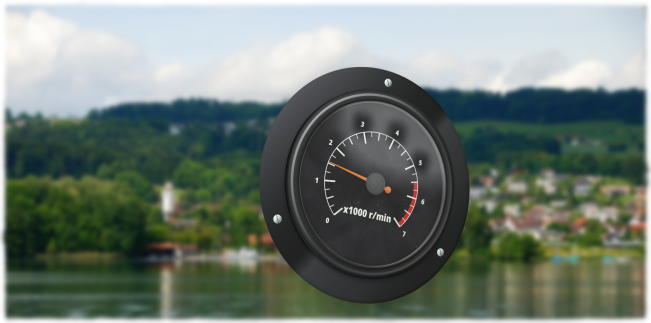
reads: **1500** rpm
